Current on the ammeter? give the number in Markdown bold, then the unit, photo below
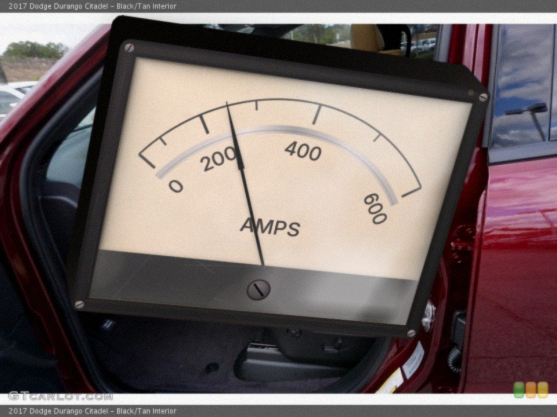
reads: **250** A
